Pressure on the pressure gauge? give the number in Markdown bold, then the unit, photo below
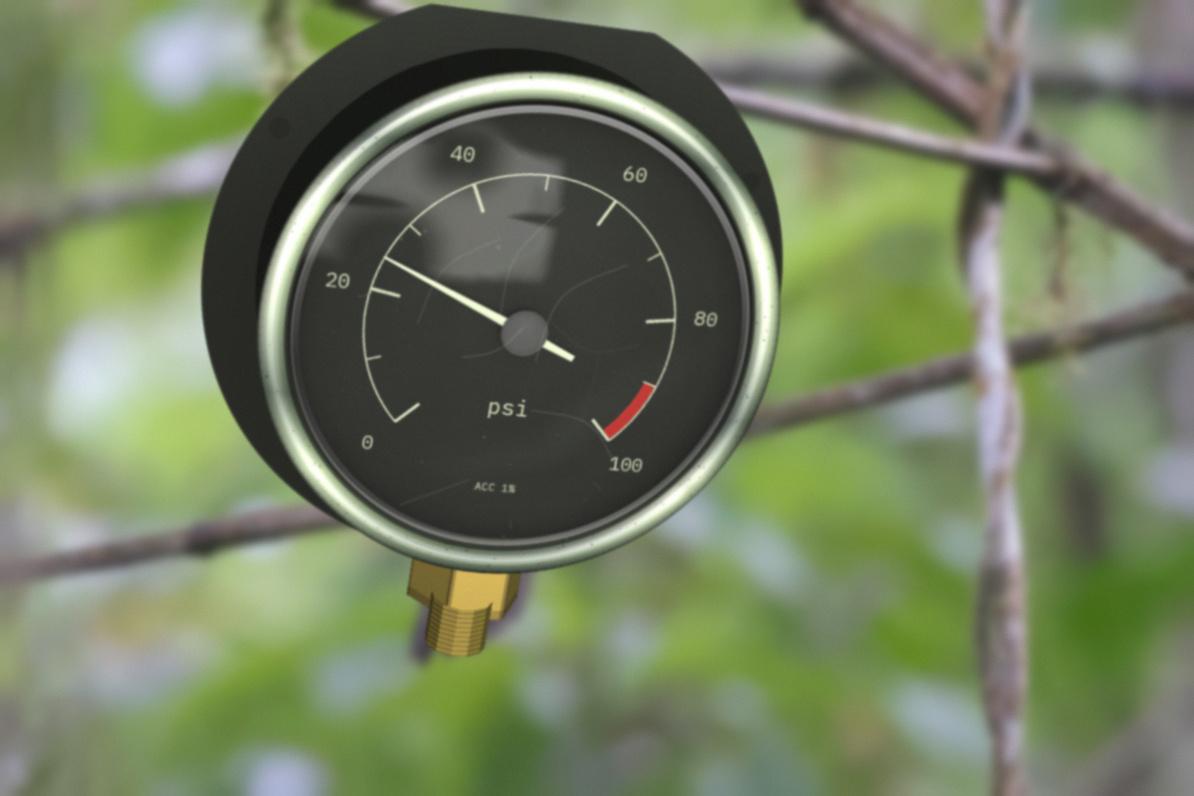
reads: **25** psi
